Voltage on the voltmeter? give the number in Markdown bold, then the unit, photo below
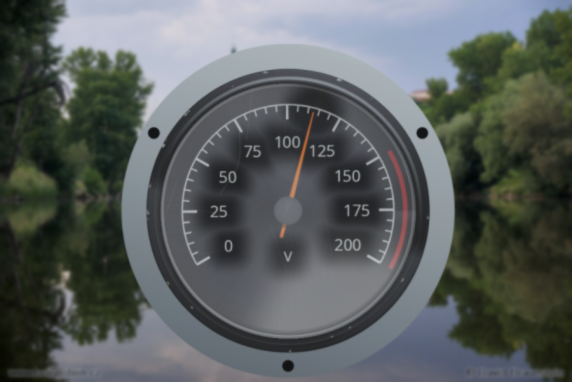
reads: **112.5** V
